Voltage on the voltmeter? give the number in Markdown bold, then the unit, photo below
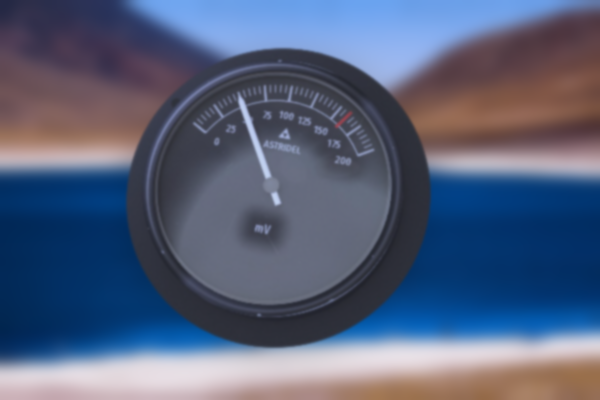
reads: **50** mV
